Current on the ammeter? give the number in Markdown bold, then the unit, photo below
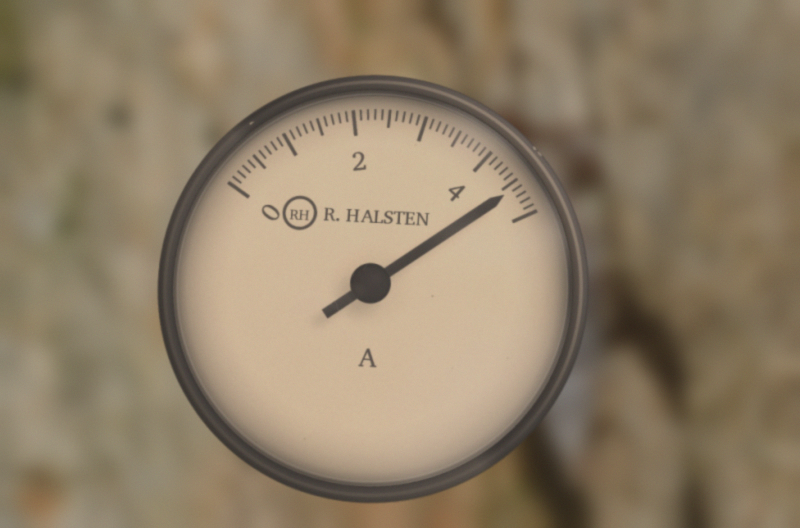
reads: **4.6** A
